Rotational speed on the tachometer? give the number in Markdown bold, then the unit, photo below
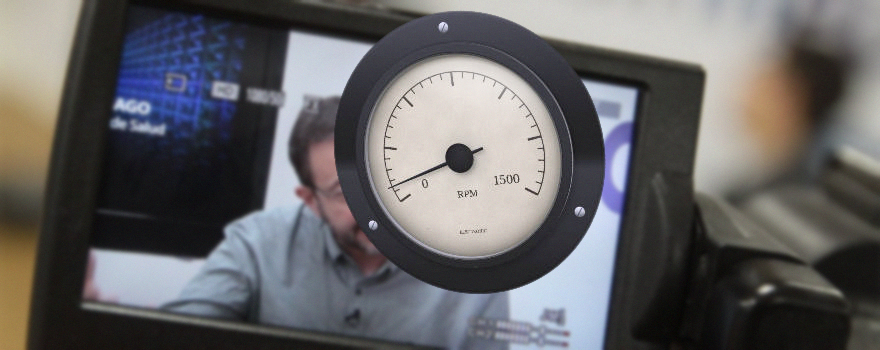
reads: **75** rpm
